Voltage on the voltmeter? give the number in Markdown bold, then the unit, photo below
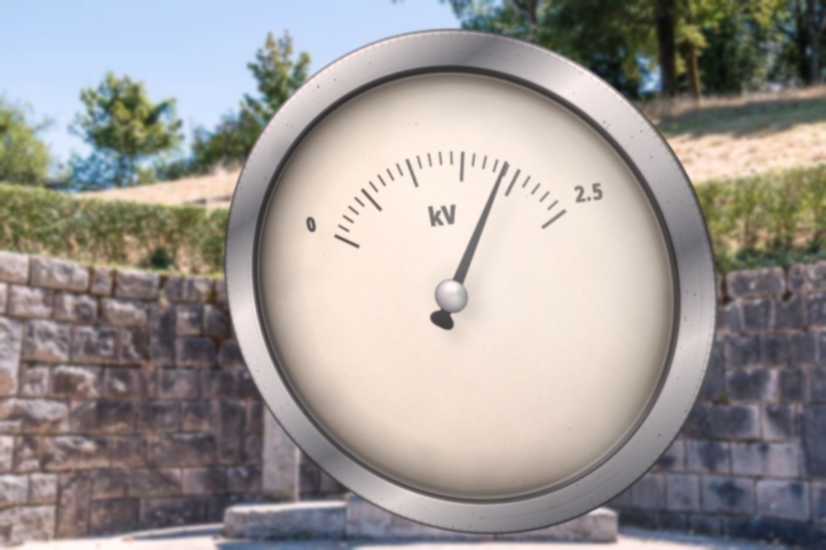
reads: **1.9** kV
